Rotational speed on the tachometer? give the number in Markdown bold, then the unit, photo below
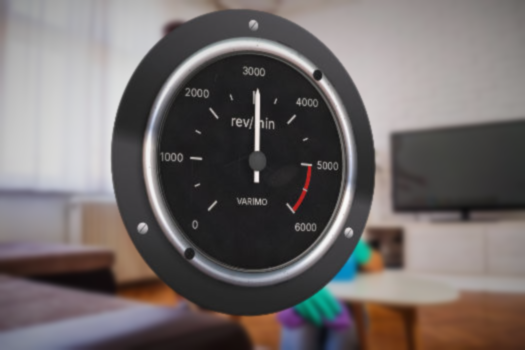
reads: **3000** rpm
